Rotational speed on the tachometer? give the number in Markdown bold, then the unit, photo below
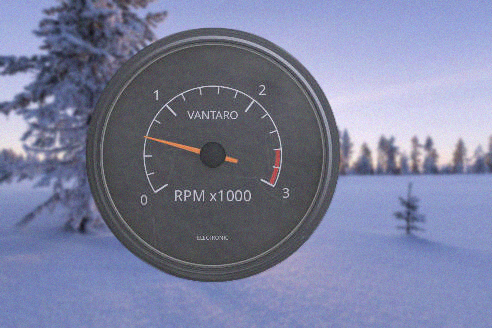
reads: **600** rpm
